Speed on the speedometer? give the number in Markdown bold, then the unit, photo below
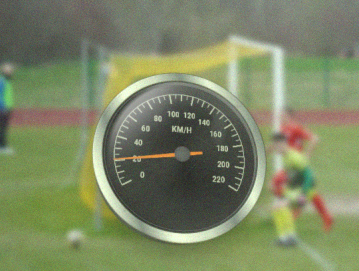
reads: **20** km/h
